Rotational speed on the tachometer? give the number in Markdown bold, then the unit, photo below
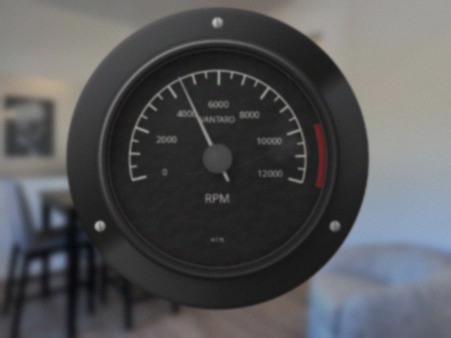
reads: **4500** rpm
